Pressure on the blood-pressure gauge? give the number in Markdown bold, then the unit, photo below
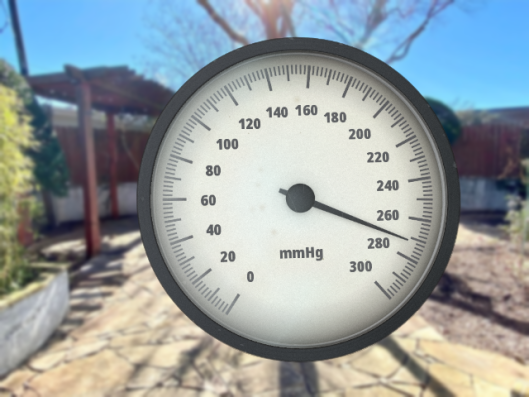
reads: **272** mmHg
